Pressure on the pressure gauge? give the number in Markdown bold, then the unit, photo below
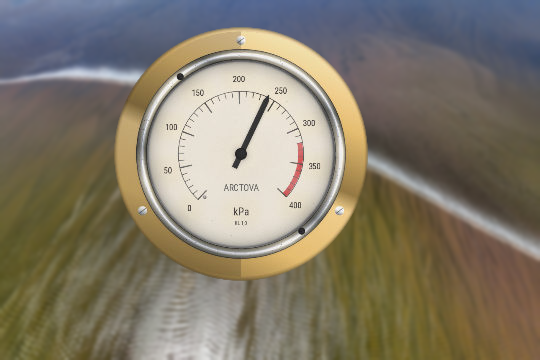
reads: **240** kPa
